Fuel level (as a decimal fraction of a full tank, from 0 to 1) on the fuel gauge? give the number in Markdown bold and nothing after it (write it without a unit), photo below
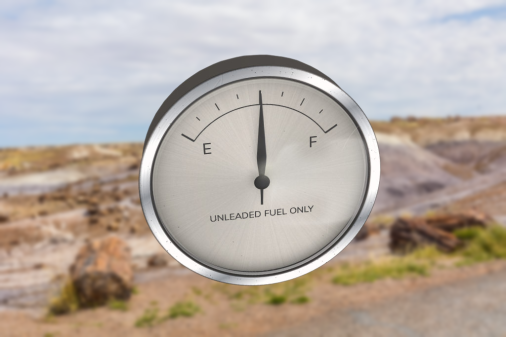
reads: **0.5**
